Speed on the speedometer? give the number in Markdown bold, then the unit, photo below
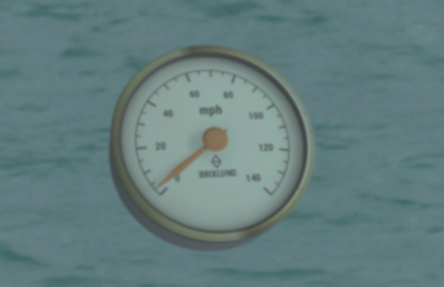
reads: **2.5** mph
